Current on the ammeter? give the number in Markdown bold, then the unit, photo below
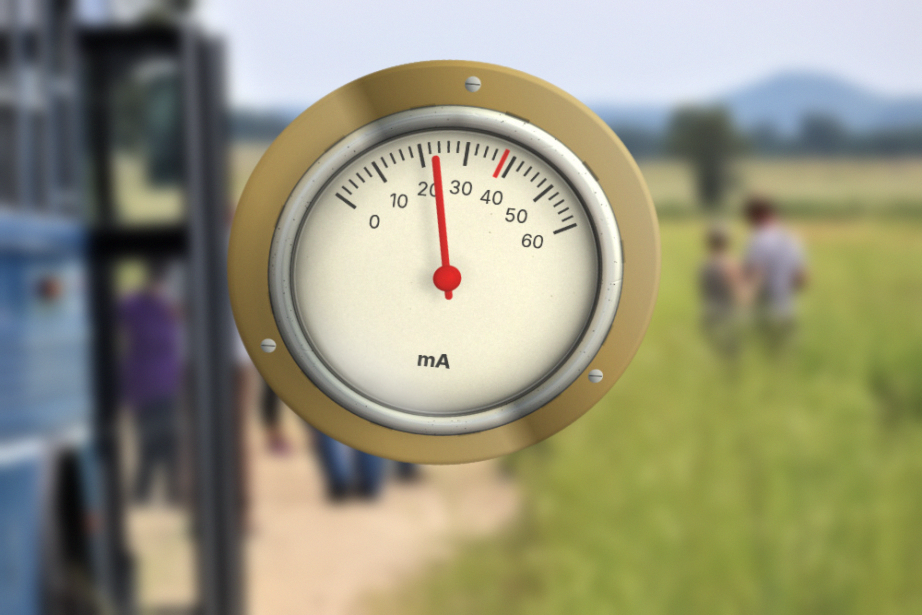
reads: **23** mA
